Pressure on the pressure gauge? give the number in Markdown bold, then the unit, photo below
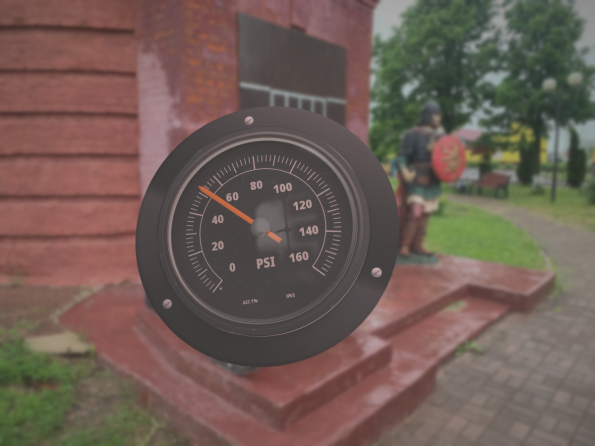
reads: **52** psi
